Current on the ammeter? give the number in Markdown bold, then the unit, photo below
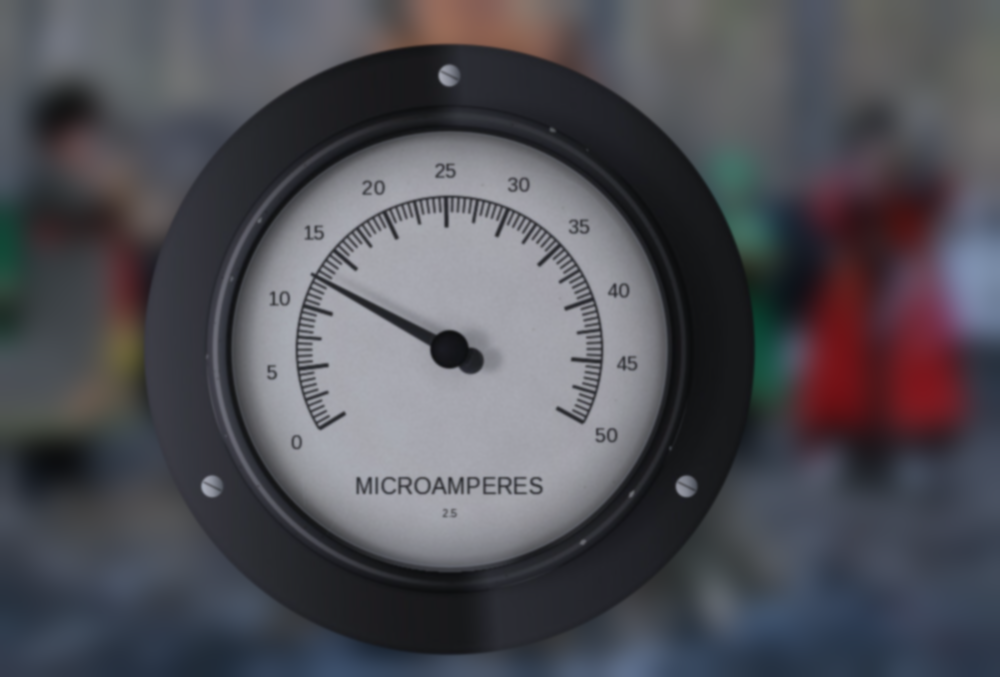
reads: **12.5** µA
